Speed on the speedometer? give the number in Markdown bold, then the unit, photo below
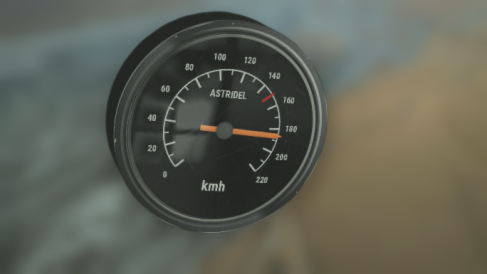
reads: **185** km/h
